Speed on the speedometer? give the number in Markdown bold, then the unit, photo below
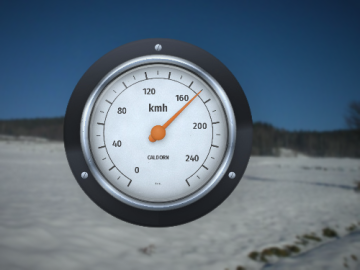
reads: **170** km/h
